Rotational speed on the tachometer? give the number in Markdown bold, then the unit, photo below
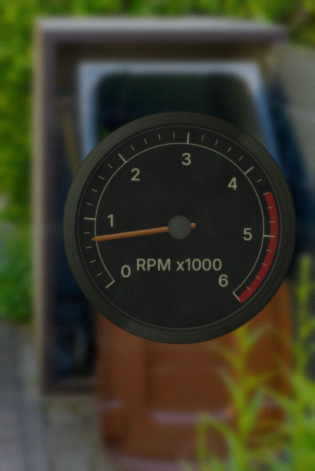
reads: **700** rpm
